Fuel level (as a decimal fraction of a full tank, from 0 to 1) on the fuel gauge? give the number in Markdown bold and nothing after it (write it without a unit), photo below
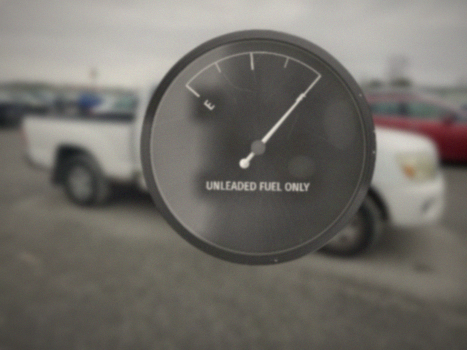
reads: **1**
